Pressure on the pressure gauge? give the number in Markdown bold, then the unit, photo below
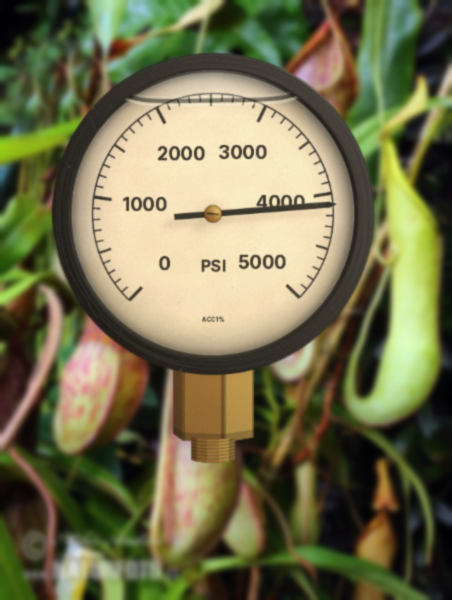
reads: **4100** psi
